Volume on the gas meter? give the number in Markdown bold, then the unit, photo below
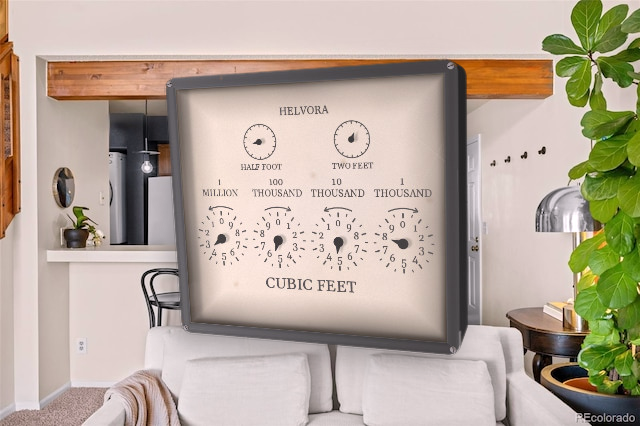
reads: **354800** ft³
